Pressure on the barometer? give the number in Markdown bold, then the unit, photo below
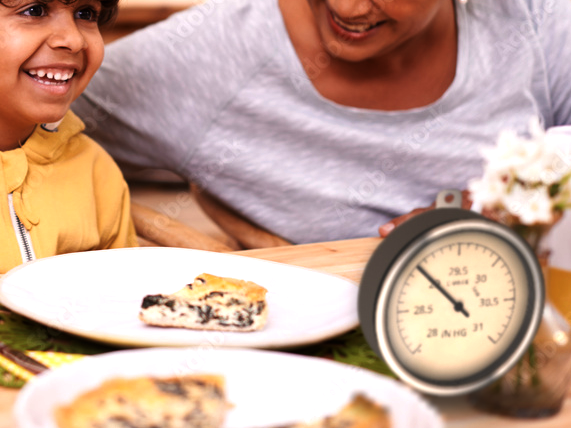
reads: **29** inHg
